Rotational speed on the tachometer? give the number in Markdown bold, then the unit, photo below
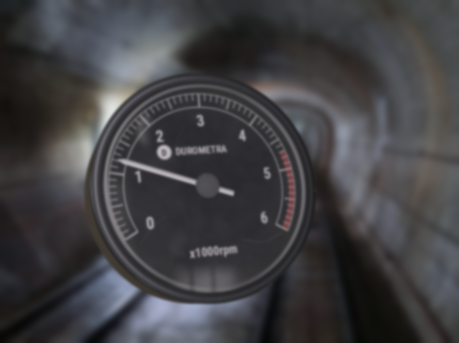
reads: **1200** rpm
